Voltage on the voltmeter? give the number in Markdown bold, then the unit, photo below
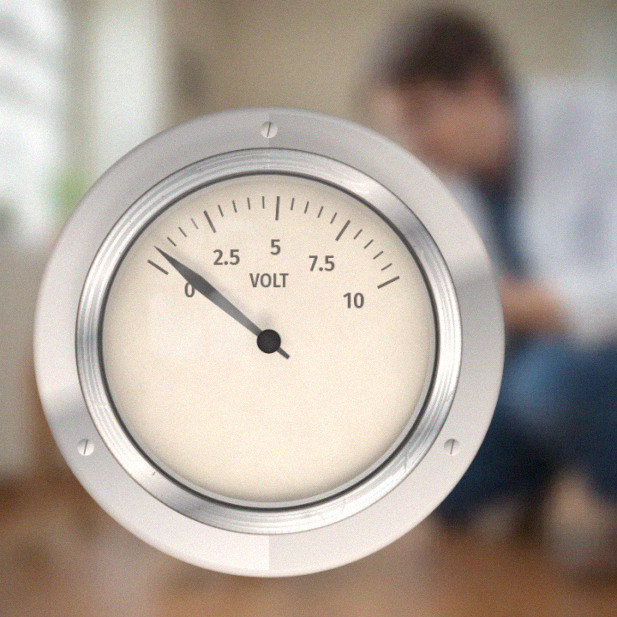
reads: **0.5** V
